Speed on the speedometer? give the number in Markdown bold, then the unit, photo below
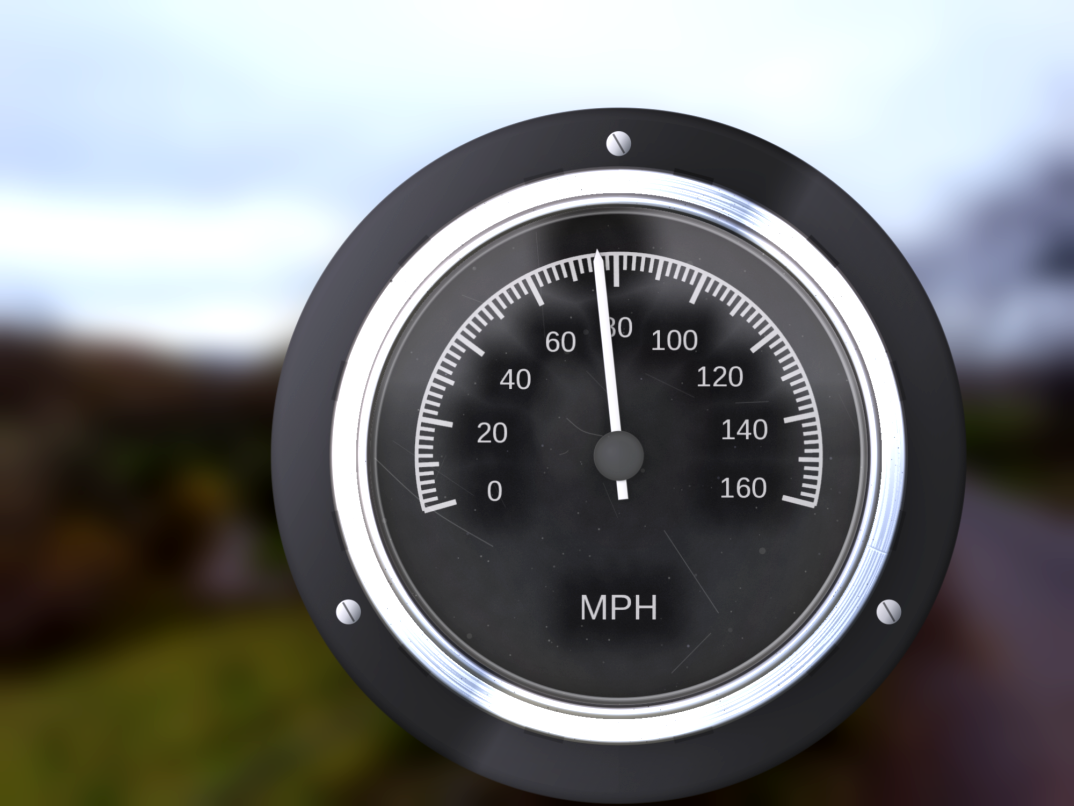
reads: **76** mph
